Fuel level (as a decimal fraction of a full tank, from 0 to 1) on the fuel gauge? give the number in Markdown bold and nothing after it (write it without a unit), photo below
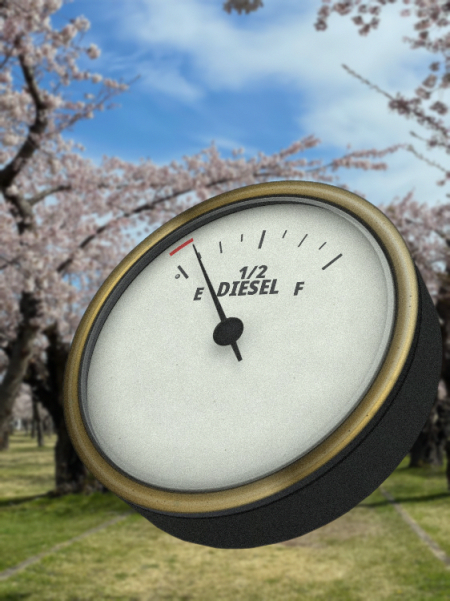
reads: **0.125**
